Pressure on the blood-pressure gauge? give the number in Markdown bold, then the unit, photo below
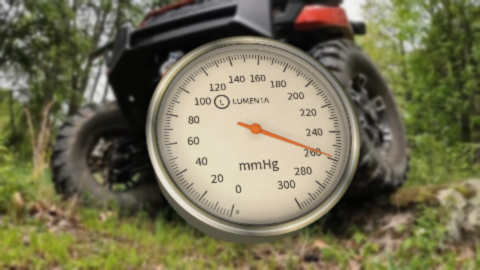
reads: **260** mmHg
